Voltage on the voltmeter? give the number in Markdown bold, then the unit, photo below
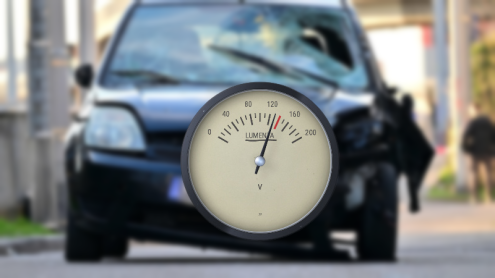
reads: **130** V
